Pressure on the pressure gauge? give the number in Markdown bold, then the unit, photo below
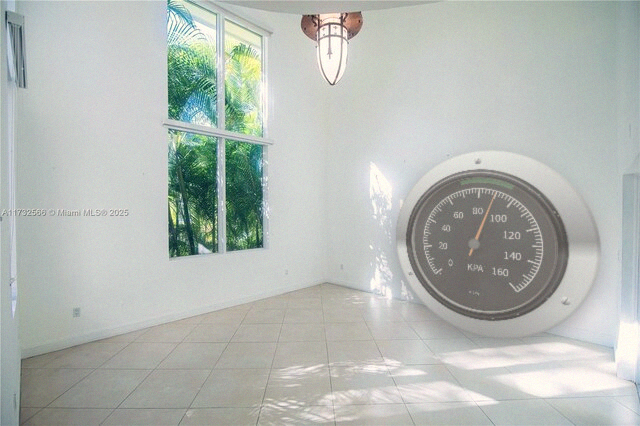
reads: **90** kPa
